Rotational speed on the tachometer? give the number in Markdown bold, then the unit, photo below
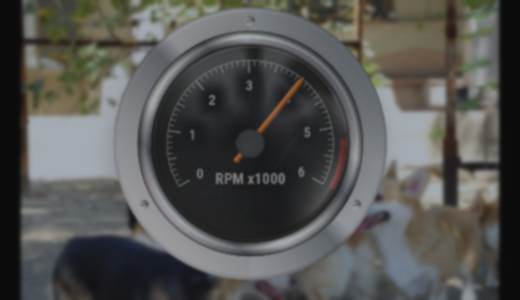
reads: **4000** rpm
